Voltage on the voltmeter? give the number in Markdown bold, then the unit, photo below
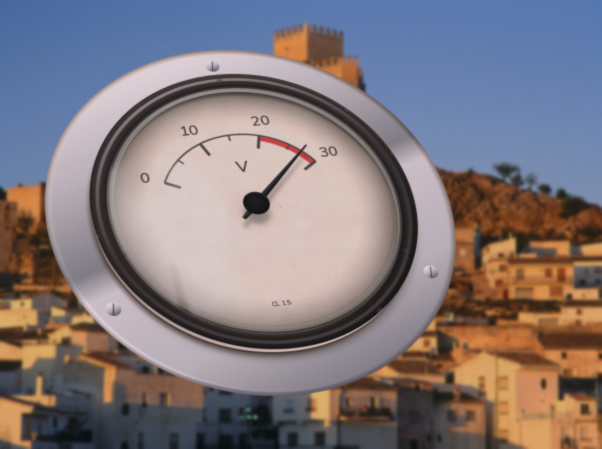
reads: **27.5** V
